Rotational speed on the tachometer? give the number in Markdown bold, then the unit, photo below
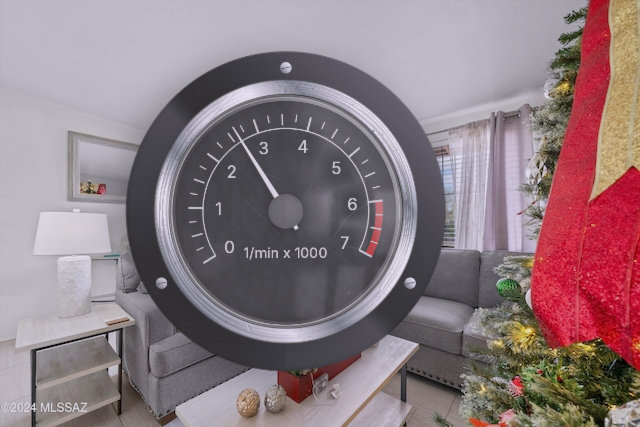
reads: **2625** rpm
